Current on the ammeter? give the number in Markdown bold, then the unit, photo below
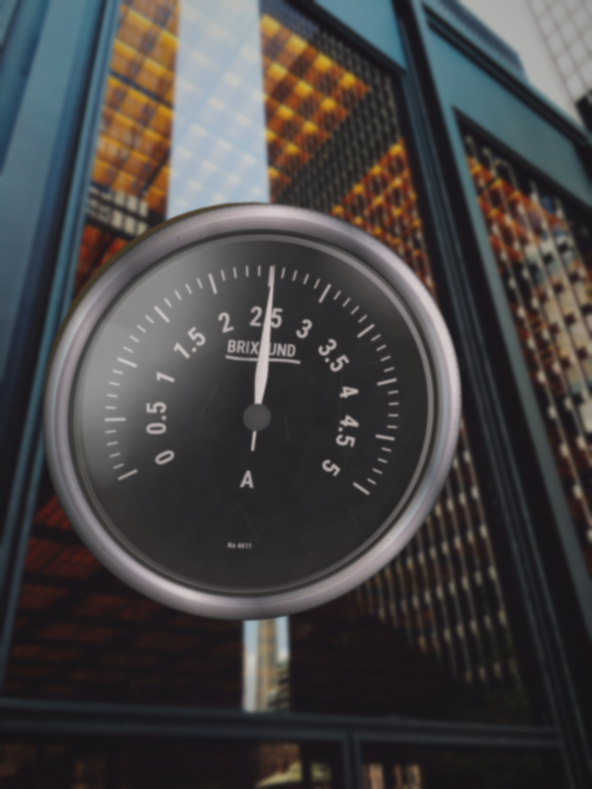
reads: **2.5** A
